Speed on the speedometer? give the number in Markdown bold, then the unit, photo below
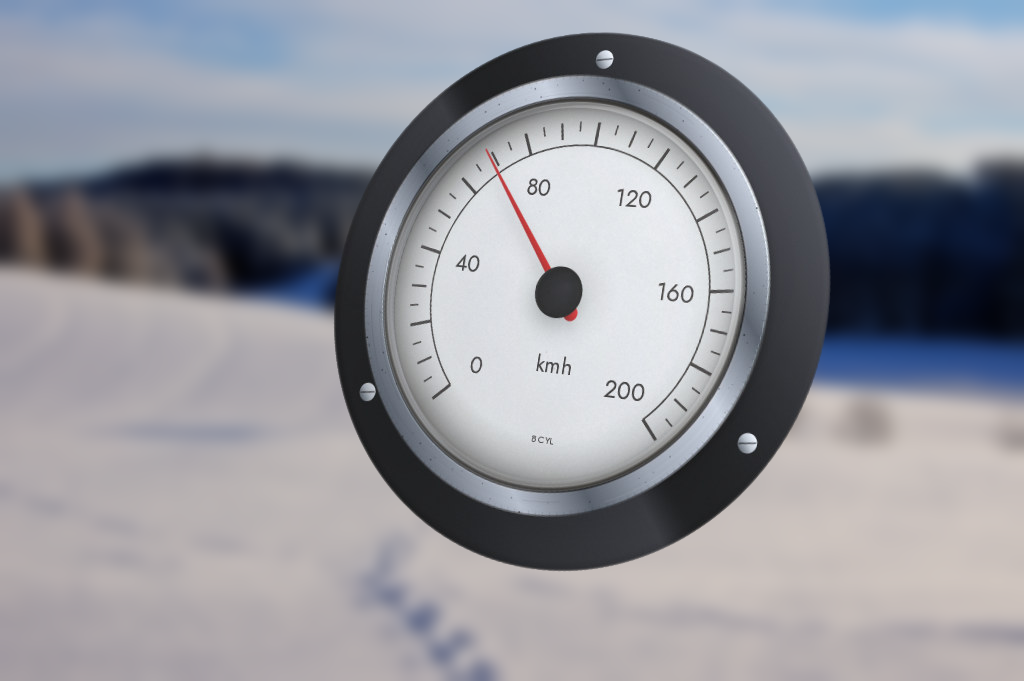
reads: **70** km/h
